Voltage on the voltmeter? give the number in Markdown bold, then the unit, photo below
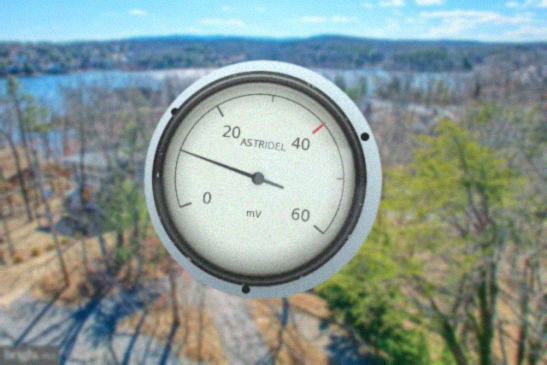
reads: **10** mV
